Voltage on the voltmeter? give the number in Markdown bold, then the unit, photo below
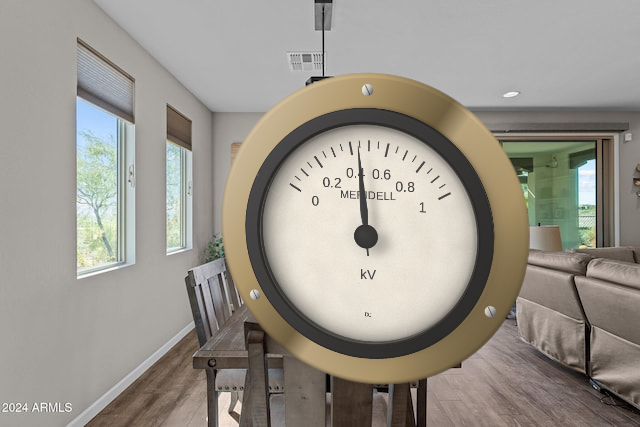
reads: **0.45** kV
